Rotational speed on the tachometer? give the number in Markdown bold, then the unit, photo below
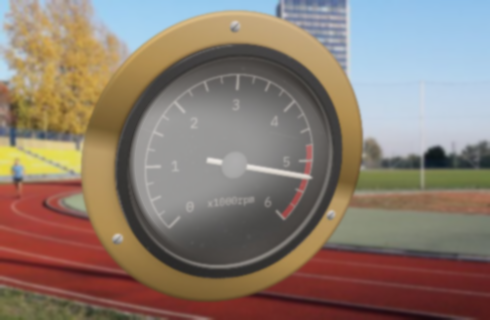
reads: **5250** rpm
